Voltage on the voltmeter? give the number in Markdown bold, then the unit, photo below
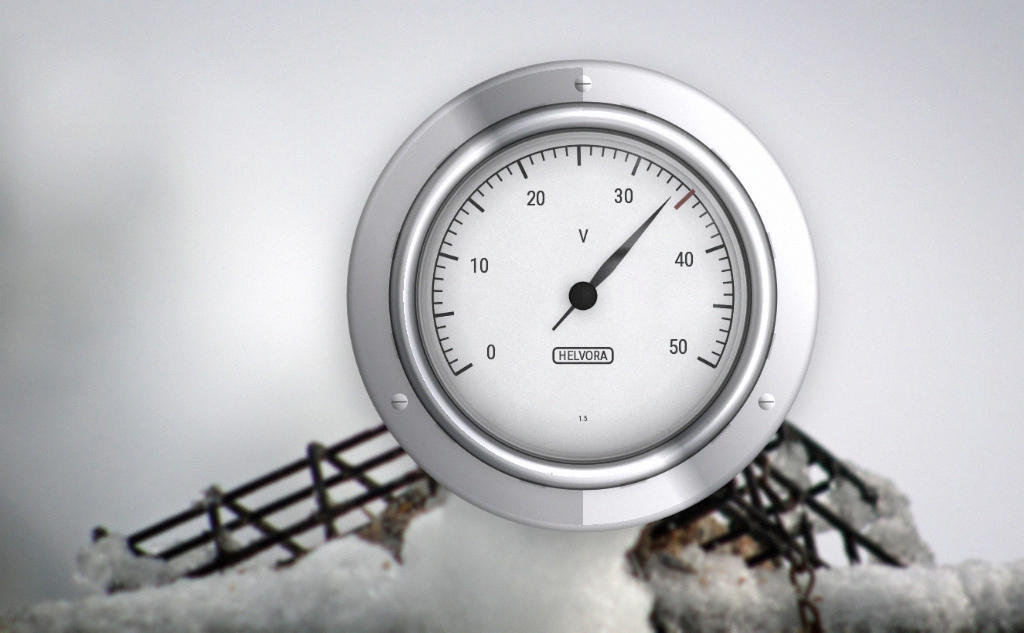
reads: **34** V
